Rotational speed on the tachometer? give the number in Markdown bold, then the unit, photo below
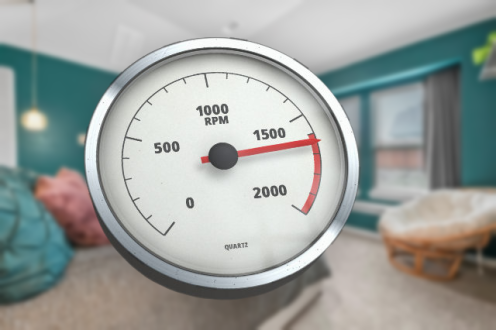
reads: **1650** rpm
